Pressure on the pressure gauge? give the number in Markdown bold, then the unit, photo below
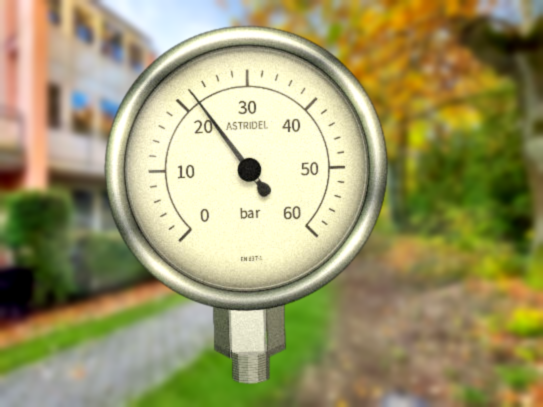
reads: **22** bar
